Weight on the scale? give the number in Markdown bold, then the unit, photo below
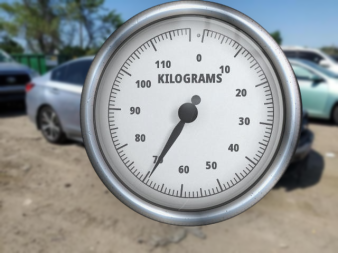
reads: **69** kg
